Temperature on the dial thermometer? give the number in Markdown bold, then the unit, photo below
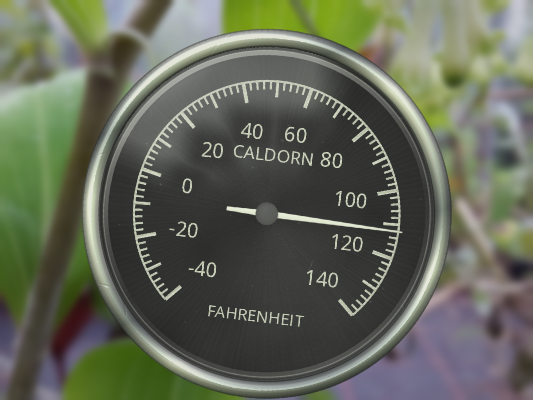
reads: **112** °F
